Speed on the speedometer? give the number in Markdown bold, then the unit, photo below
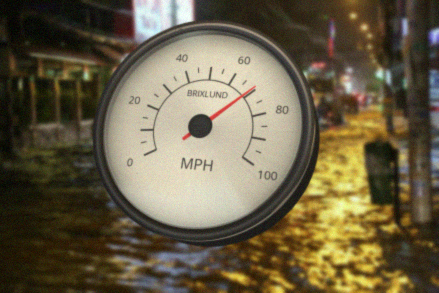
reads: **70** mph
